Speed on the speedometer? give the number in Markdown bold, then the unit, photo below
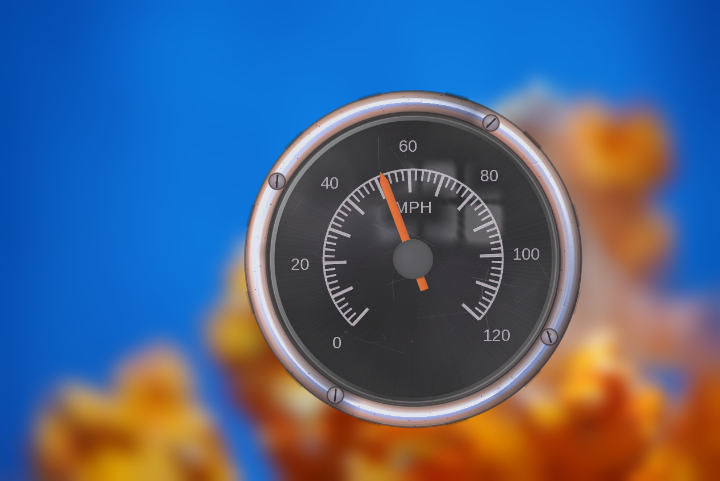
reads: **52** mph
